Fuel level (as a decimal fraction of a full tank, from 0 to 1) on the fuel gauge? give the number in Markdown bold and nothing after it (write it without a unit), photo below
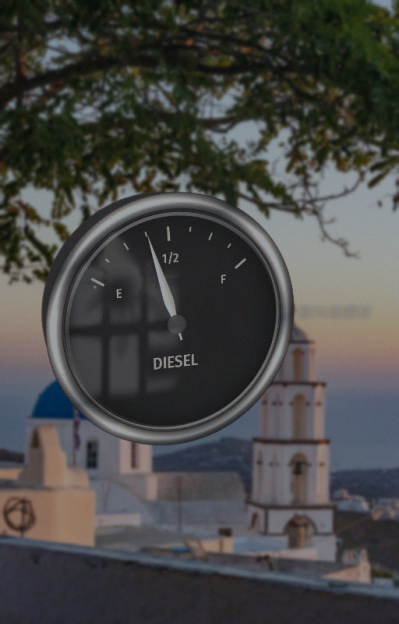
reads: **0.375**
